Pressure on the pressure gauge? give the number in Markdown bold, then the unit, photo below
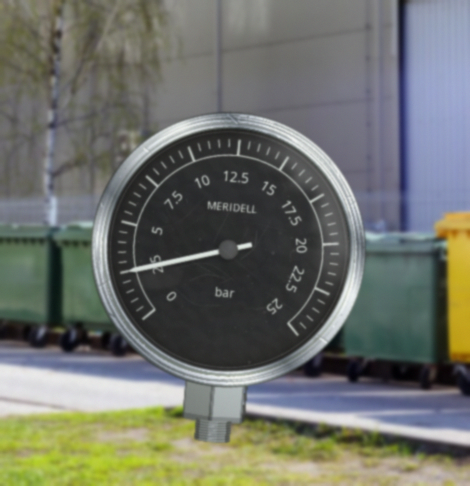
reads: **2.5** bar
